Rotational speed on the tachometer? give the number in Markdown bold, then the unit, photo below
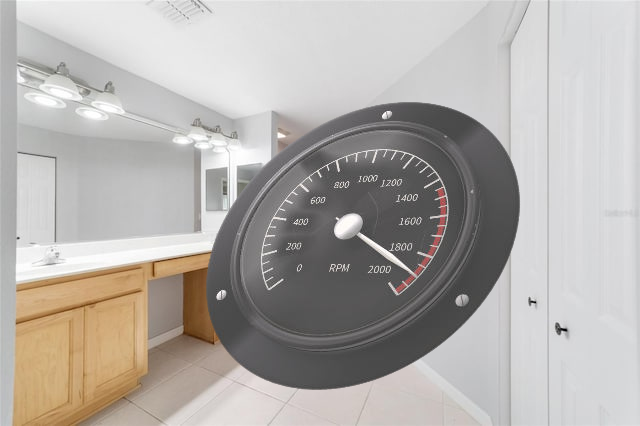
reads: **1900** rpm
